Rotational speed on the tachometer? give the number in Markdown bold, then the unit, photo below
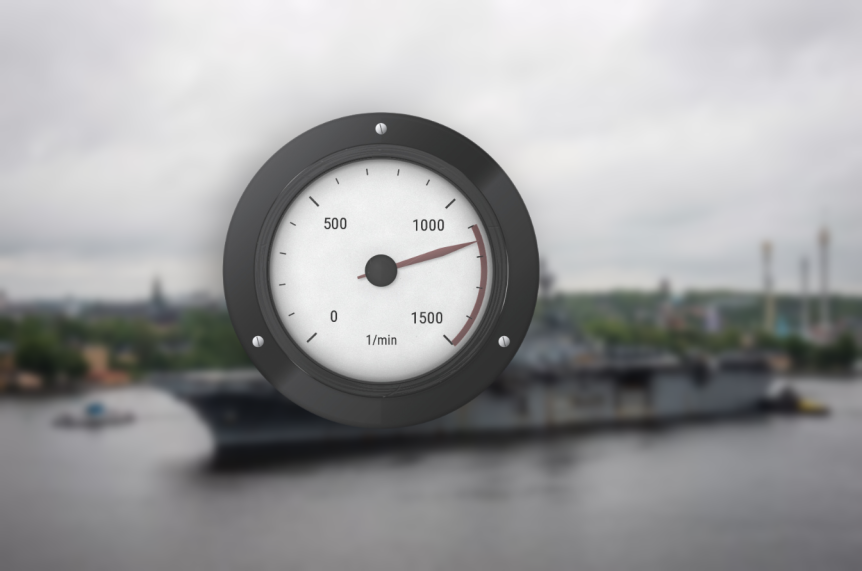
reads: **1150** rpm
